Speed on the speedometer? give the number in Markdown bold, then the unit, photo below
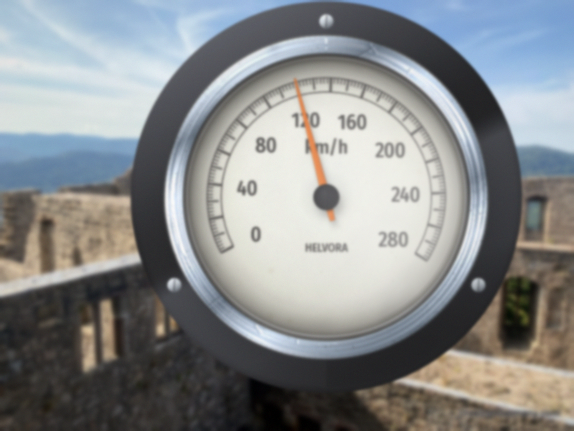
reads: **120** km/h
